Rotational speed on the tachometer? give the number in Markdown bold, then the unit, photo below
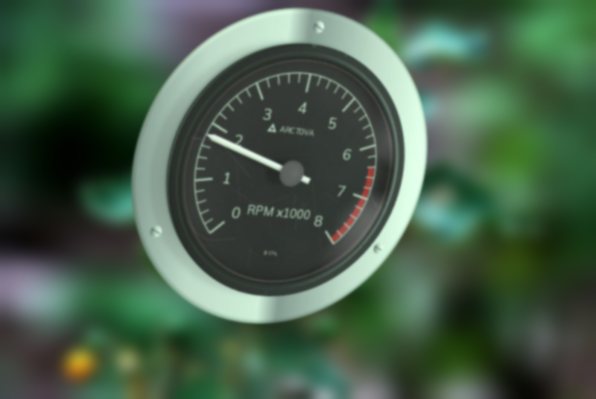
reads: **1800** rpm
